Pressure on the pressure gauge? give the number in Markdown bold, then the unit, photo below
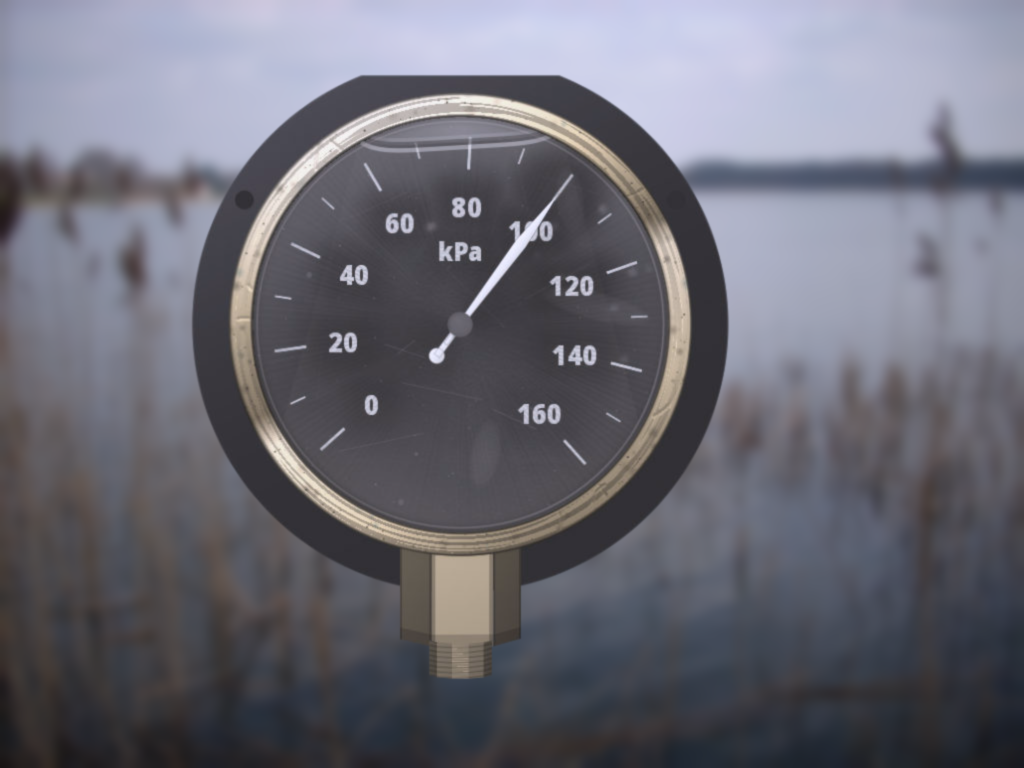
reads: **100** kPa
